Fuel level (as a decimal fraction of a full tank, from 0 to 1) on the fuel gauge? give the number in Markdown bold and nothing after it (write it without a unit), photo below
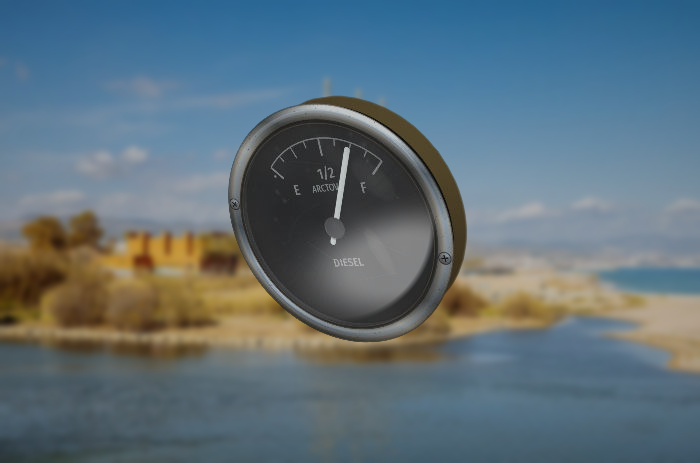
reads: **0.75**
